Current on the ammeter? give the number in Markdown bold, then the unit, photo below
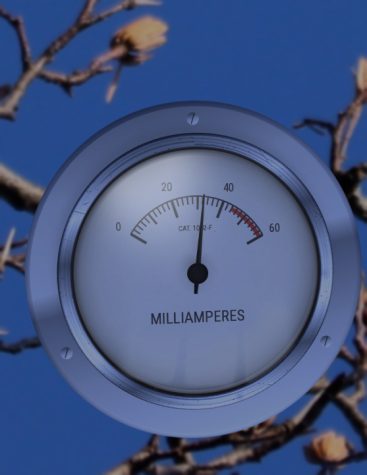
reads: **32** mA
